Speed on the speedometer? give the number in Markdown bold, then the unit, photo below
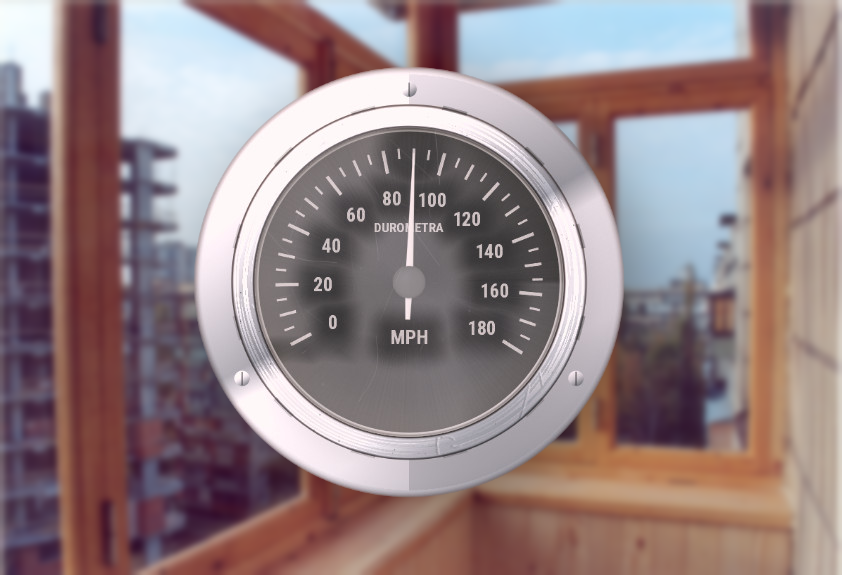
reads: **90** mph
